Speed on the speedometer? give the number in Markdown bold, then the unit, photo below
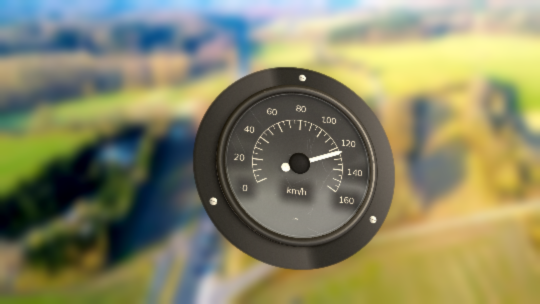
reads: **125** km/h
